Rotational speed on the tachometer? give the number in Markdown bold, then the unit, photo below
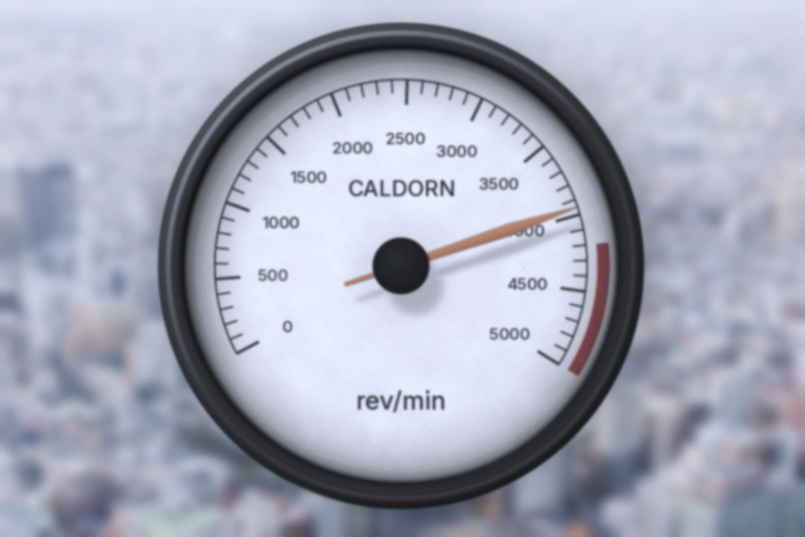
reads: **3950** rpm
